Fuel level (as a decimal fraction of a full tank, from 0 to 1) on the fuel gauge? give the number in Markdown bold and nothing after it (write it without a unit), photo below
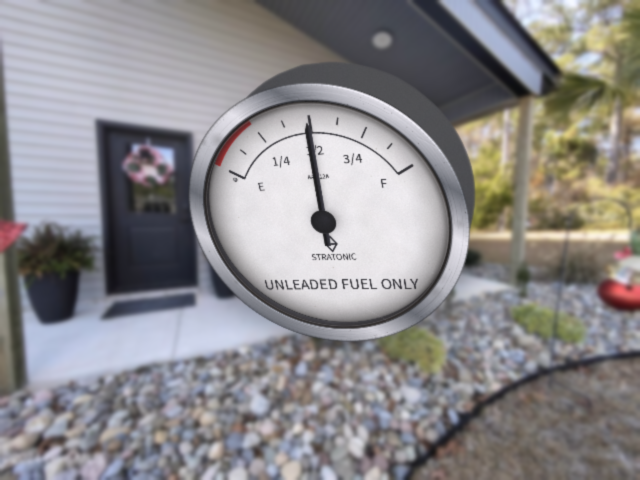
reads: **0.5**
